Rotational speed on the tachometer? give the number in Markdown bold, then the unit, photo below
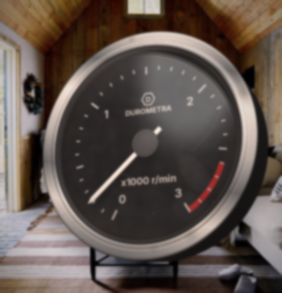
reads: **200** rpm
